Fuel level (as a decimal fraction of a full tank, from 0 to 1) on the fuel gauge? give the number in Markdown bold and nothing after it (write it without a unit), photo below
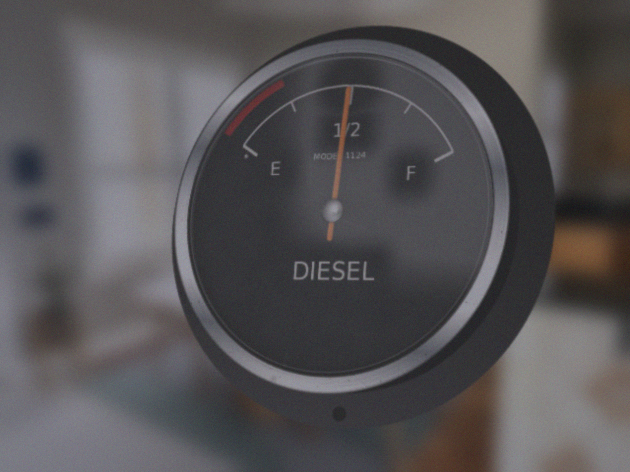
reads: **0.5**
